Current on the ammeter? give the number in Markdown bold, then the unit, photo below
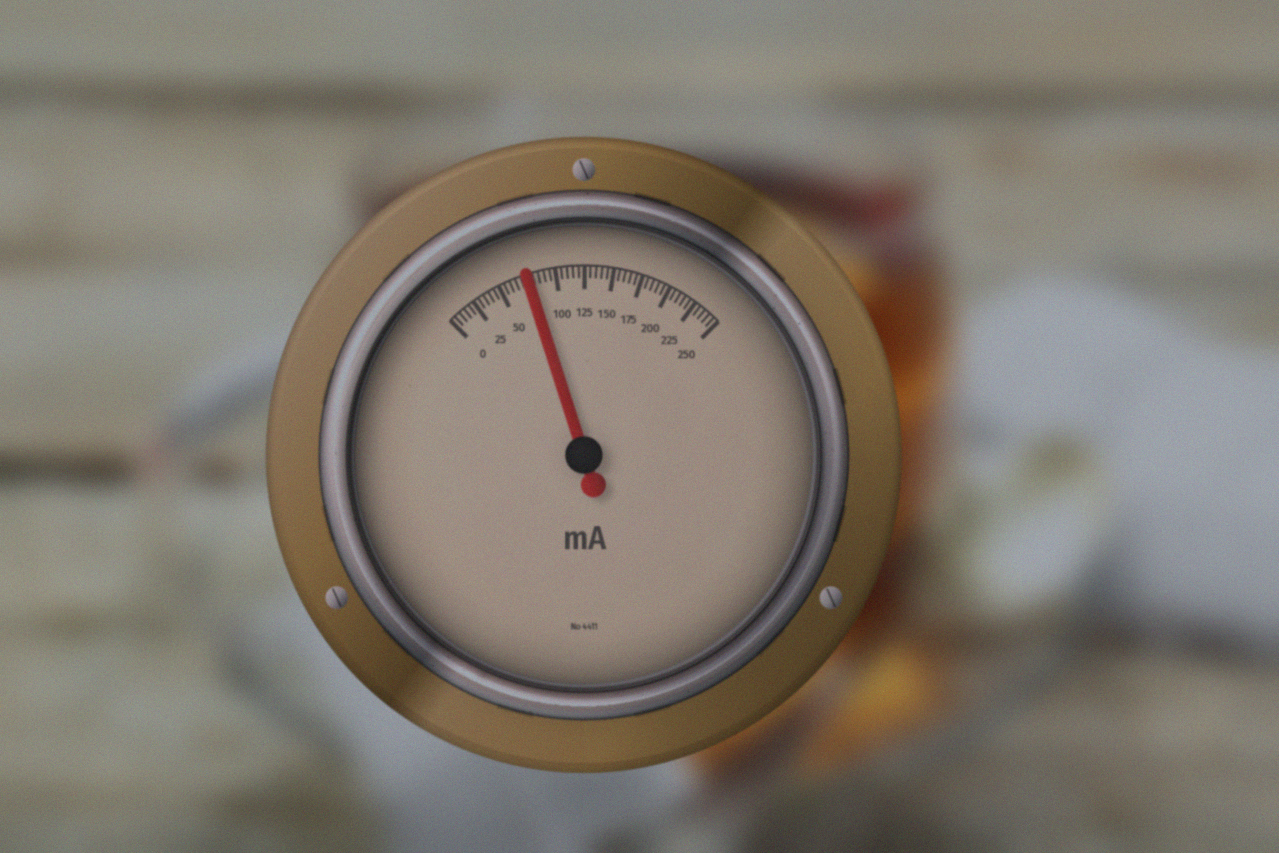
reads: **75** mA
